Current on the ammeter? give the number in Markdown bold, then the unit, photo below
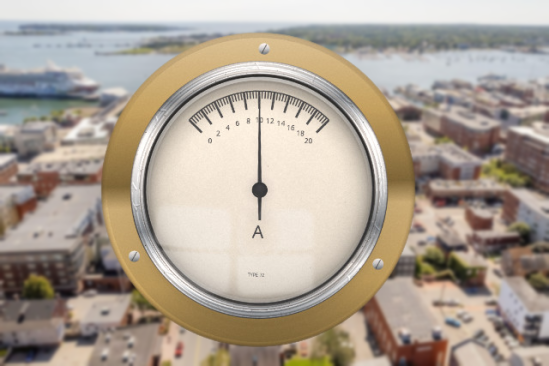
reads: **10** A
